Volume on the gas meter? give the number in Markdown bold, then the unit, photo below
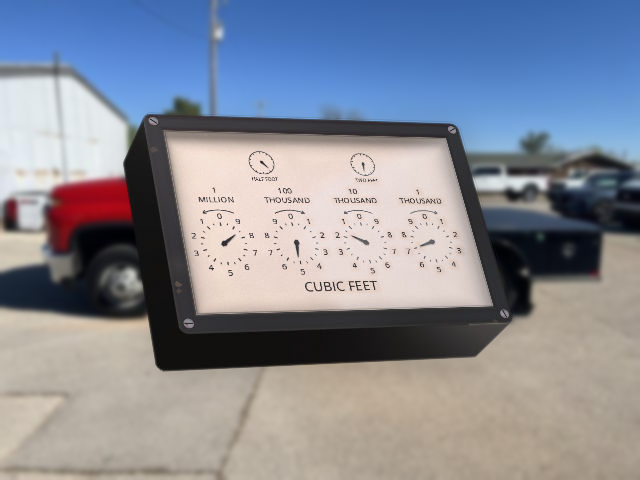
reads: **851700** ft³
